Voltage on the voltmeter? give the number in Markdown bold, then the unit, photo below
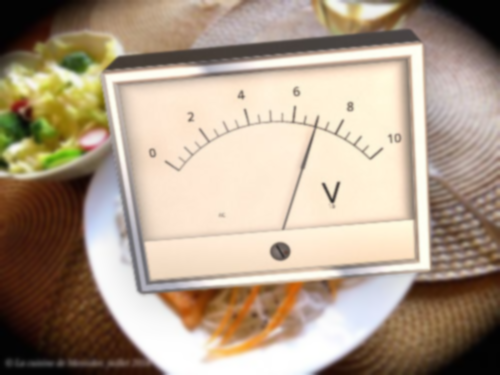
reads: **7** V
